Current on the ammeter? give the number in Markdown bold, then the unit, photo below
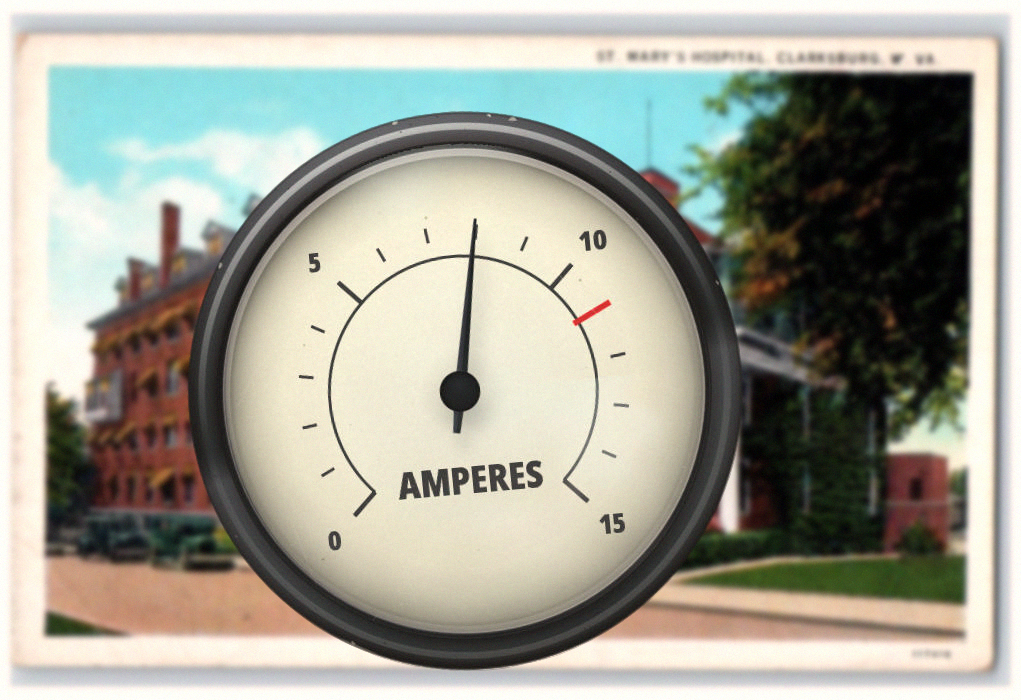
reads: **8** A
